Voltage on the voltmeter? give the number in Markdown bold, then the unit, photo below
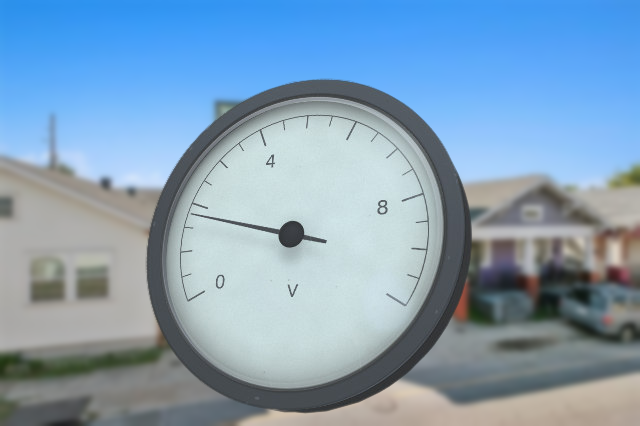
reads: **1.75** V
